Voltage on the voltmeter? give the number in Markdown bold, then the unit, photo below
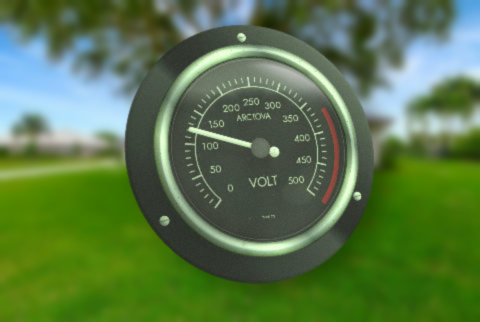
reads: **120** V
